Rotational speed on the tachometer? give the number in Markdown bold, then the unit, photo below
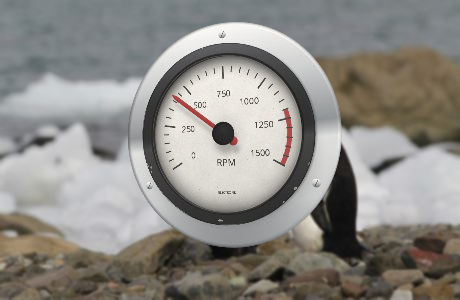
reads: **425** rpm
